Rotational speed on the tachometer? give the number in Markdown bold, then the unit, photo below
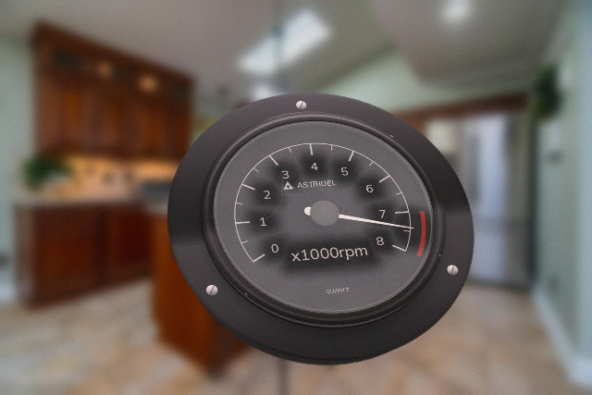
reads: **7500** rpm
